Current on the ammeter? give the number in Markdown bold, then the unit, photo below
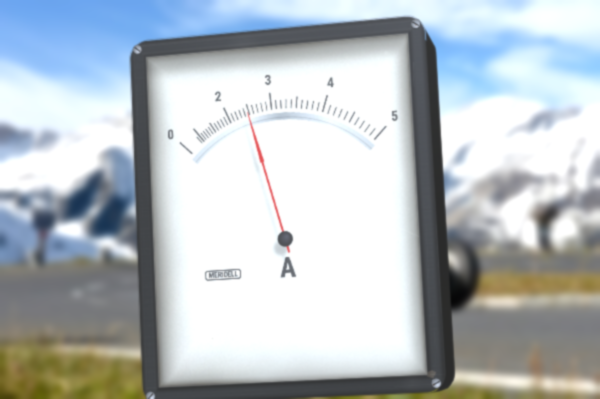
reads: **2.5** A
